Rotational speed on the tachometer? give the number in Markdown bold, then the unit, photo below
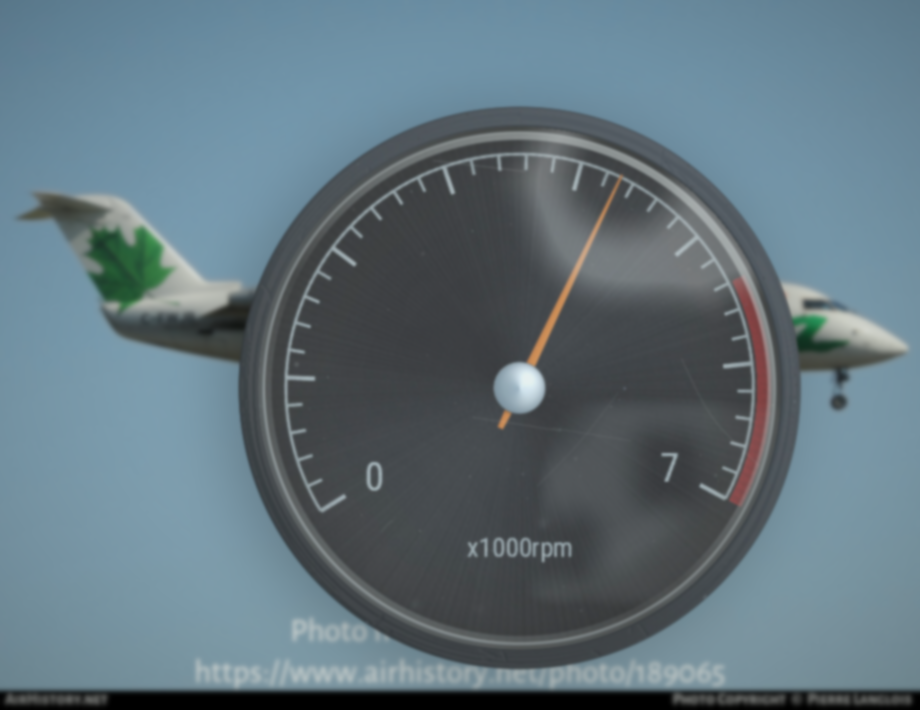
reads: **4300** rpm
